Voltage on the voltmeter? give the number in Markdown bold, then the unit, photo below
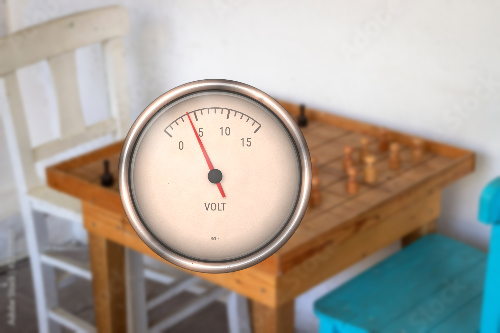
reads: **4** V
